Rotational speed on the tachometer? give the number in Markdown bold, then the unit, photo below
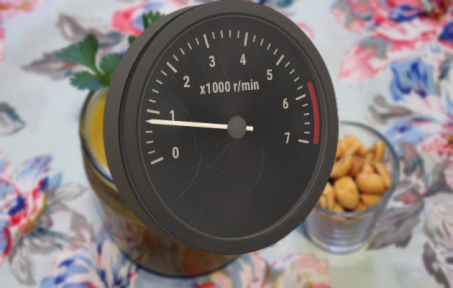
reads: **800** rpm
